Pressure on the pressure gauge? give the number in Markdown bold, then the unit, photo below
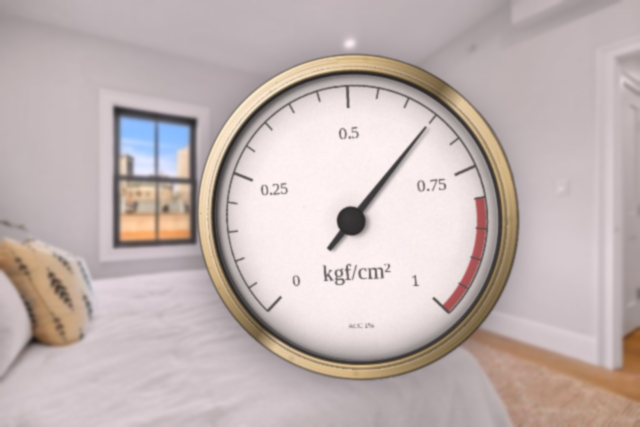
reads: **0.65** kg/cm²
